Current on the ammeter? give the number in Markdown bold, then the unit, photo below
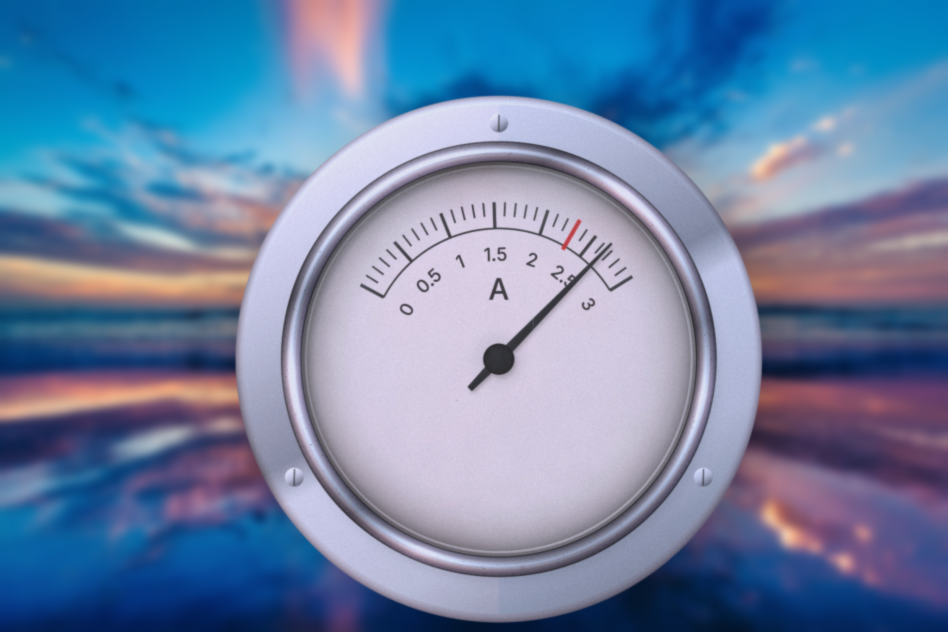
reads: **2.65** A
